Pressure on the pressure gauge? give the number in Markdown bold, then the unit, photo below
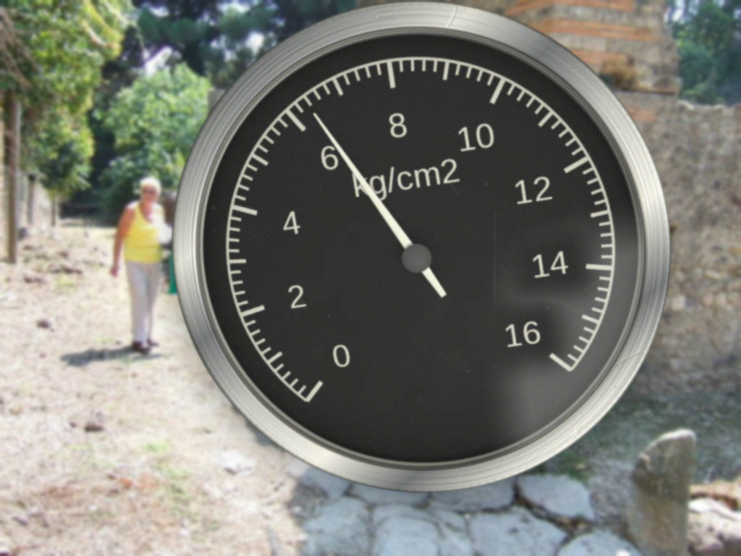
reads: **6.4** kg/cm²
